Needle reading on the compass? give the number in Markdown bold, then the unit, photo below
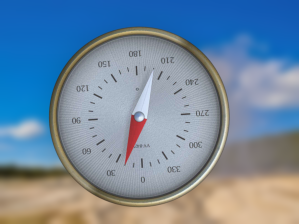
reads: **20** °
